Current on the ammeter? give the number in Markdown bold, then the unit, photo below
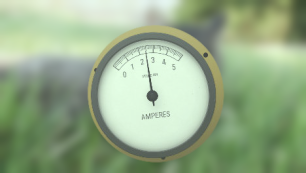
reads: **2.5** A
